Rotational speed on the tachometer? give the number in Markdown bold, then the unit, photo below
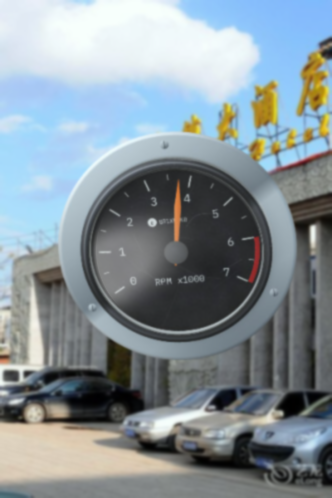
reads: **3750** rpm
